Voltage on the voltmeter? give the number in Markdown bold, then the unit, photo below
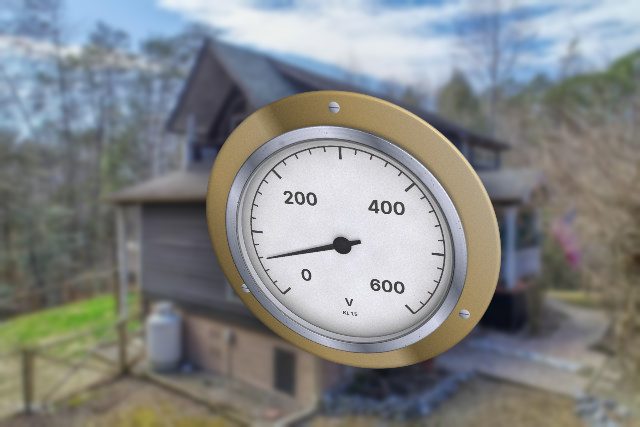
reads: **60** V
